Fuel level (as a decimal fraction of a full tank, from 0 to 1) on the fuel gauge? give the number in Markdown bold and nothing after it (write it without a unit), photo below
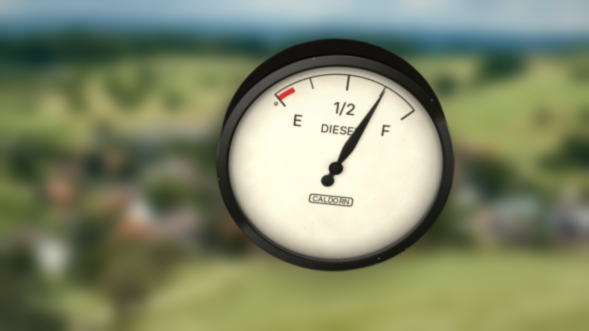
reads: **0.75**
